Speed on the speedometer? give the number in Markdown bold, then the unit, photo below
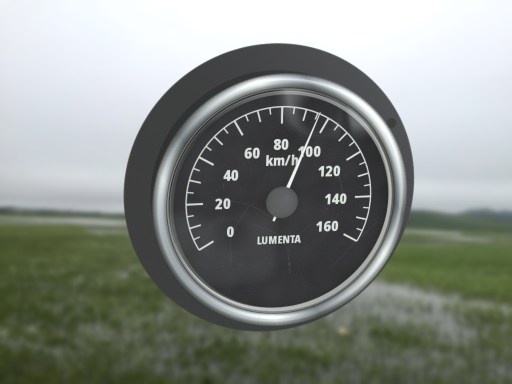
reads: **95** km/h
